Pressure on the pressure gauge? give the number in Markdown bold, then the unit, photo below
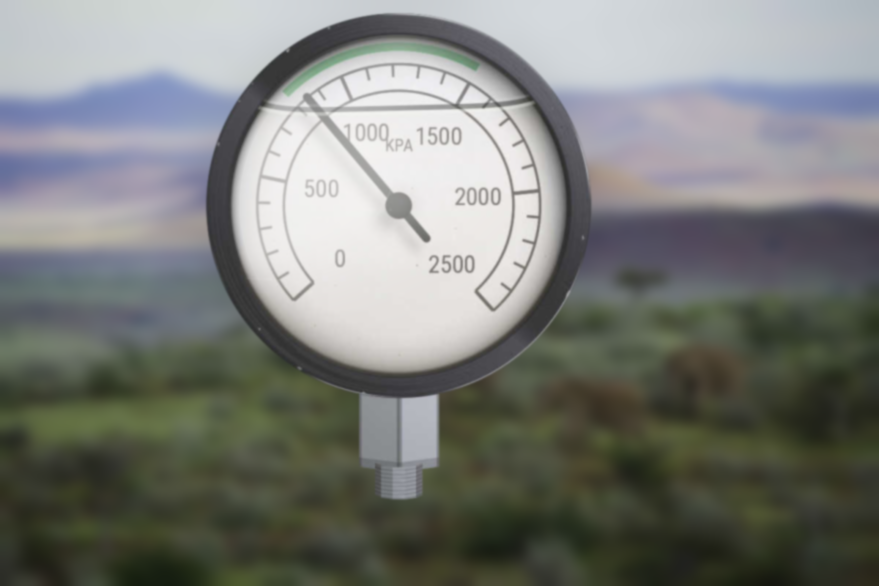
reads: **850** kPa
